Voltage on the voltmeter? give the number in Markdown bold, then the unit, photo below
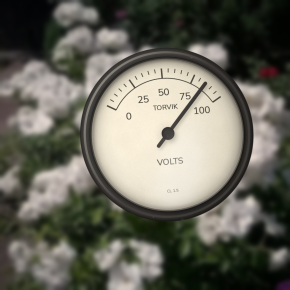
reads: **85** V
